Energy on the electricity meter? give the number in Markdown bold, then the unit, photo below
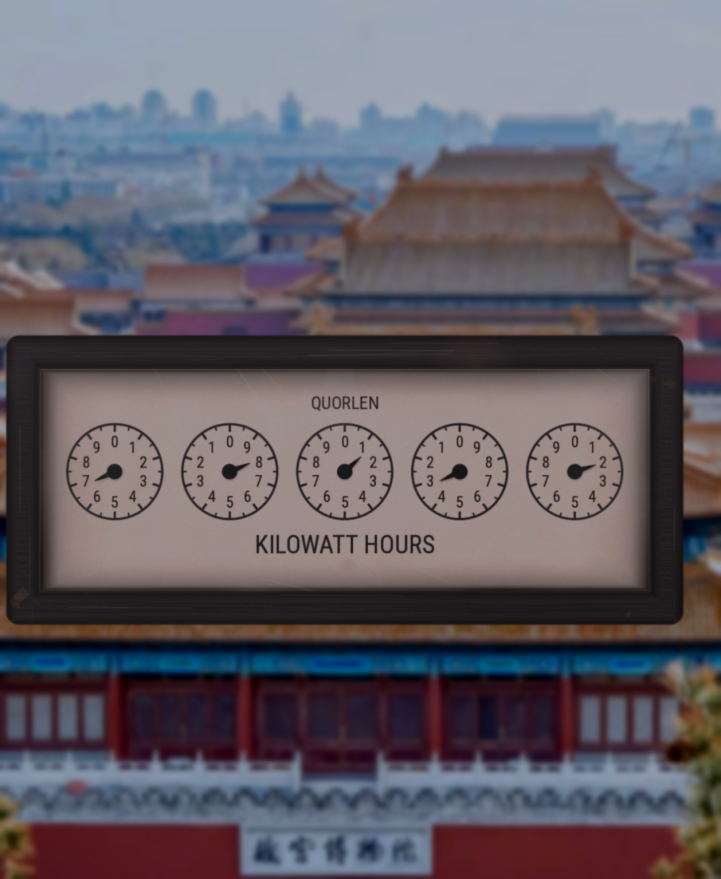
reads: **68132** kWh
